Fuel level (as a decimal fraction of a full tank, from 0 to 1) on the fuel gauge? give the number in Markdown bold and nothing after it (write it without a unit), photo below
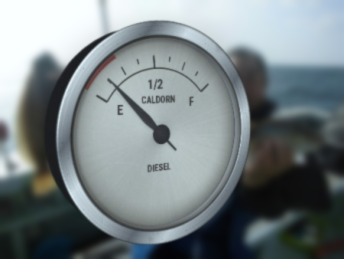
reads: **0.125**
